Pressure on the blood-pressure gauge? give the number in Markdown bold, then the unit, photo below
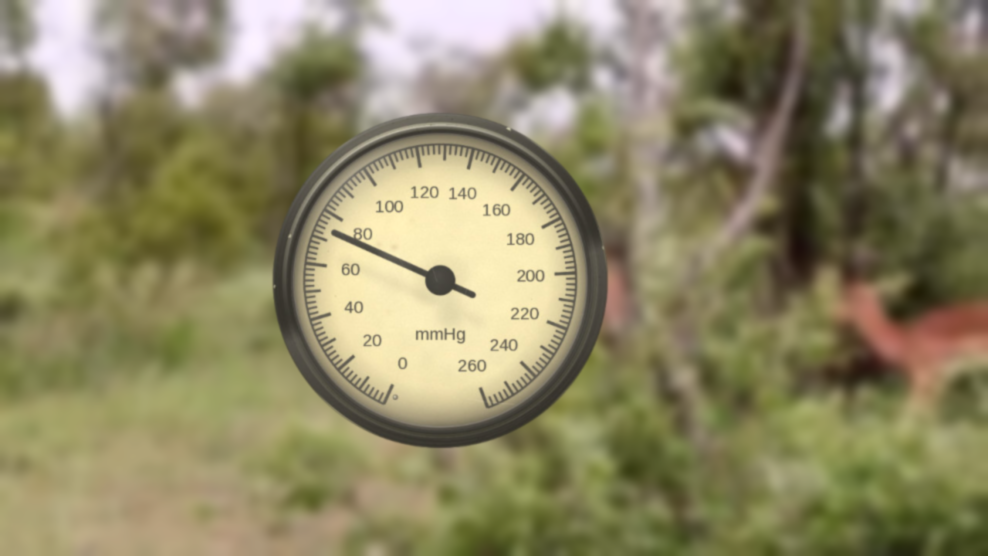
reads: **74** mmHg
